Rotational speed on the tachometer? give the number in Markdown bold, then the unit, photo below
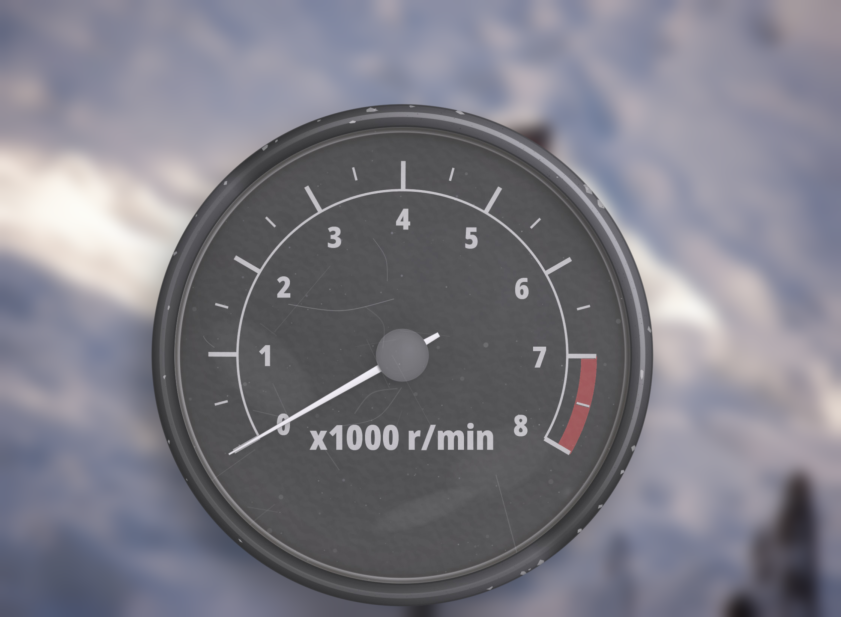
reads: **0** rpm
